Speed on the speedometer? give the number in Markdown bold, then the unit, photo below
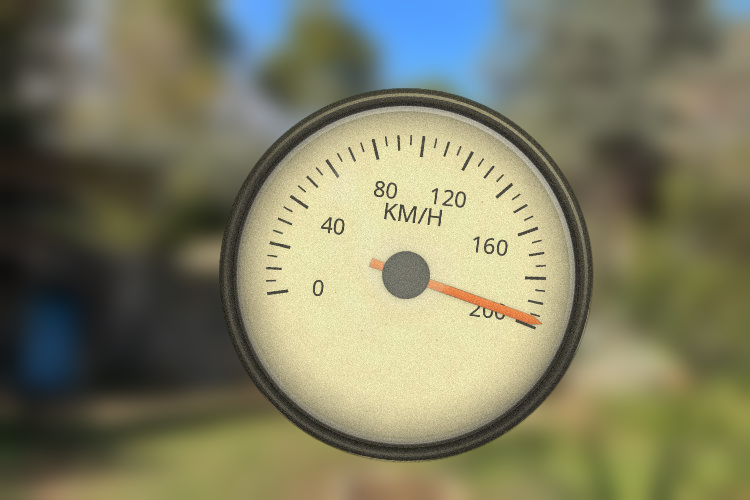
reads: **197.5** km/h
